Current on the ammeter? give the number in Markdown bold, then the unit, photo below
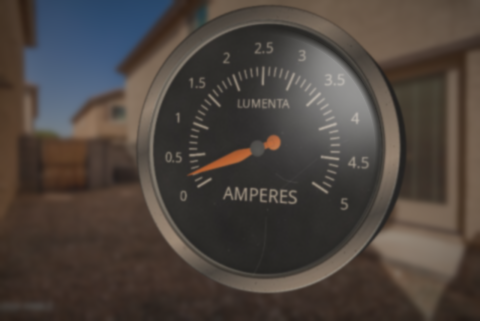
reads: **0.2** A
